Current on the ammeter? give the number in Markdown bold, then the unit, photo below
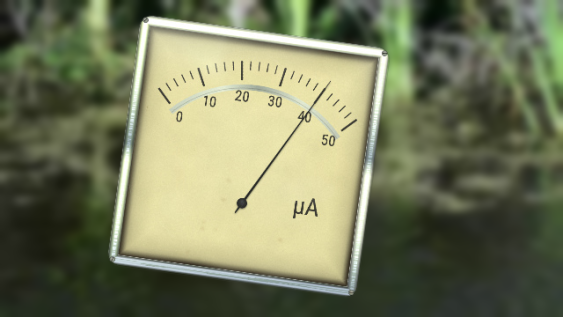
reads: **40** µA
